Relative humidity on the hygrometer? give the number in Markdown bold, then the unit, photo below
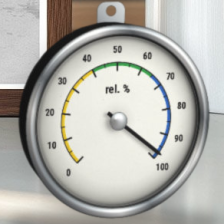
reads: **97.5** %
